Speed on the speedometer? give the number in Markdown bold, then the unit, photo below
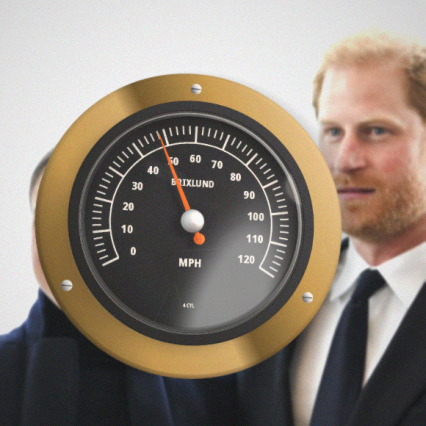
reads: **48** mph
